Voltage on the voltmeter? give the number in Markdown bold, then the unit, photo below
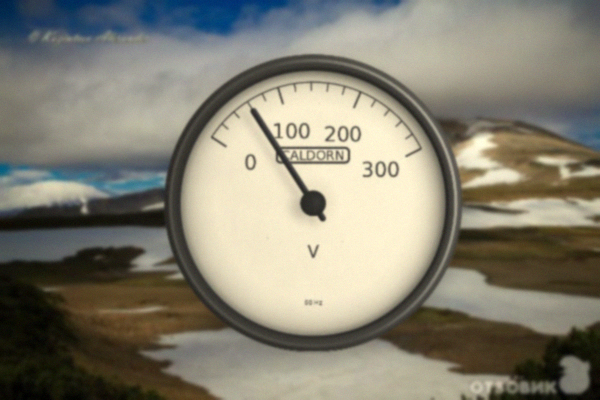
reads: **60** V
